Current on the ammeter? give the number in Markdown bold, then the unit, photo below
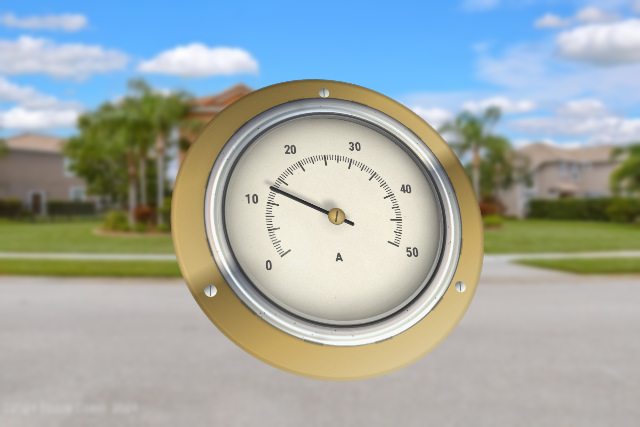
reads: **12.5** A
